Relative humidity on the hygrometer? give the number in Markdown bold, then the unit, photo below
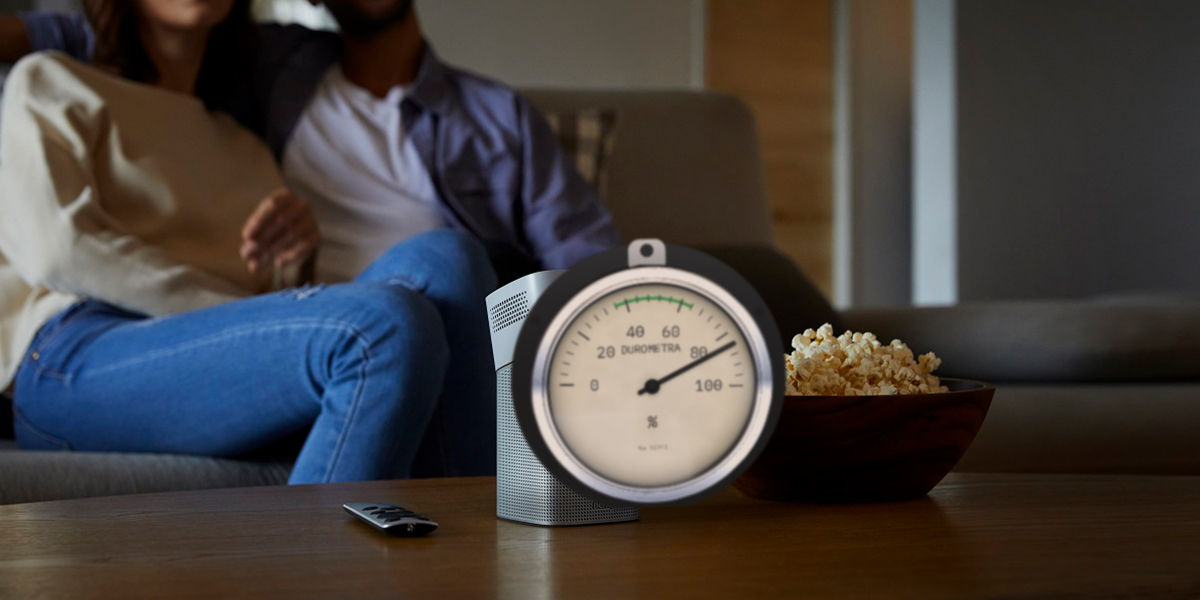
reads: **84** %
